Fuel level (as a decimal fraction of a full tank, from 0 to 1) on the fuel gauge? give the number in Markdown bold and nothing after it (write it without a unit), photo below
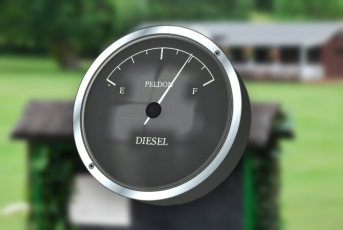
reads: **0.75**
